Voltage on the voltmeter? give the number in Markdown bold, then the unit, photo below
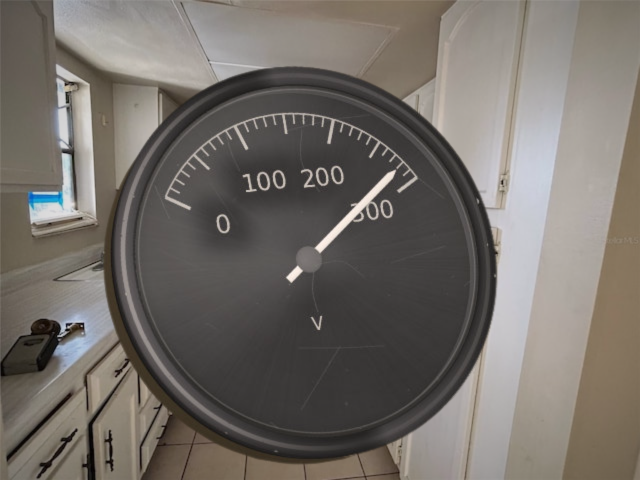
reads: **280** V
